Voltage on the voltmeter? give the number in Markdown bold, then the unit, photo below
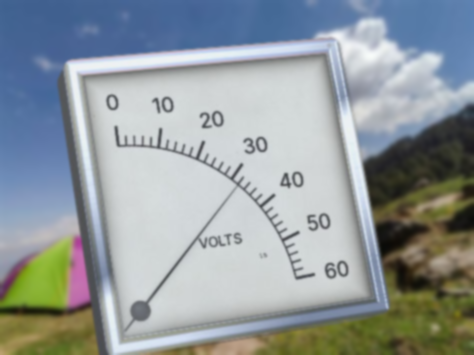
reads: **32** V
